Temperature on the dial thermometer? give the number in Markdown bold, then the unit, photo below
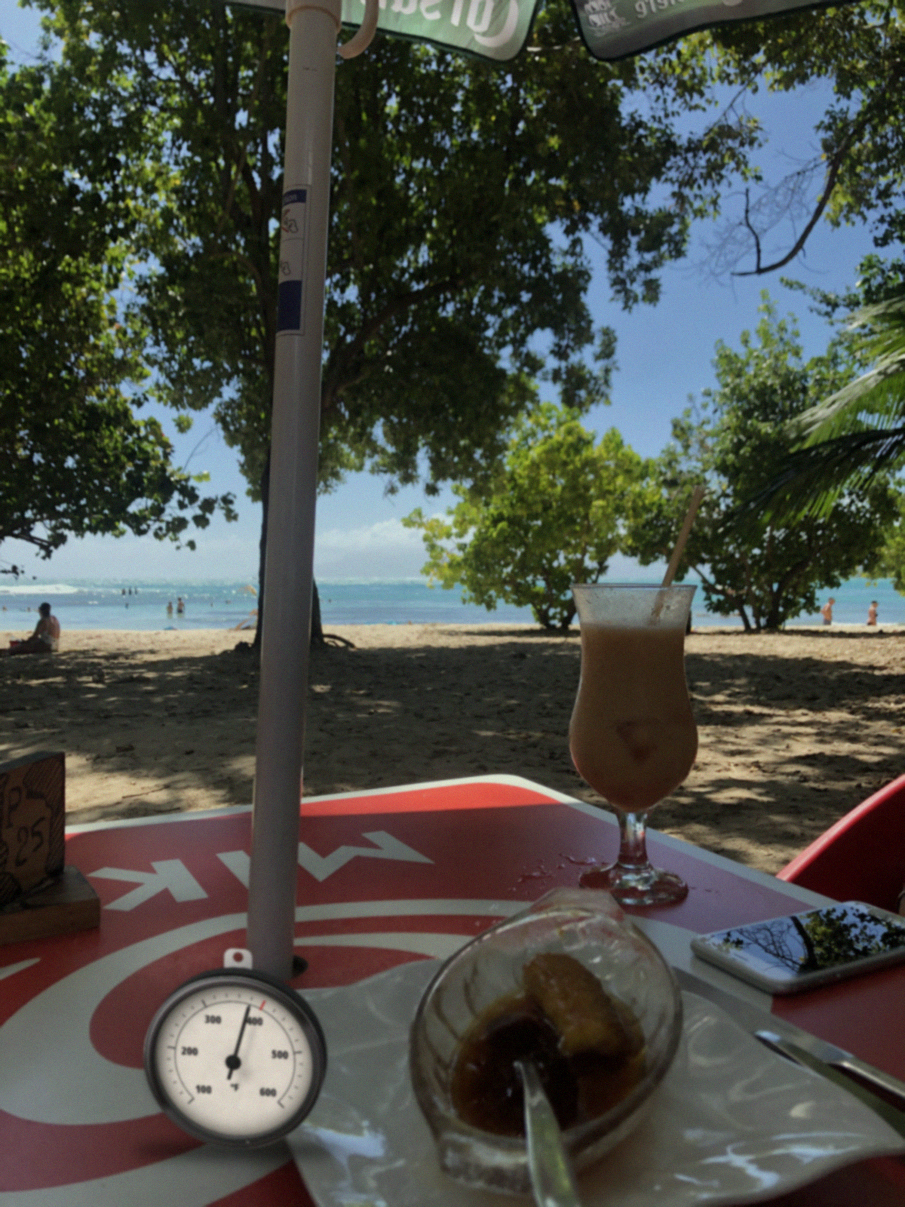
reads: **380** °F
